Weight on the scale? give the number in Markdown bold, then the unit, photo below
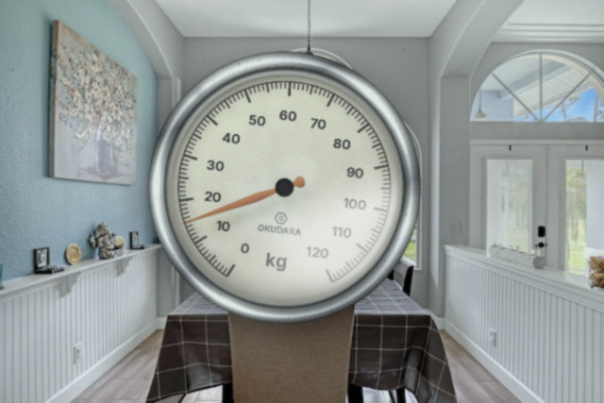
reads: **15** kg
